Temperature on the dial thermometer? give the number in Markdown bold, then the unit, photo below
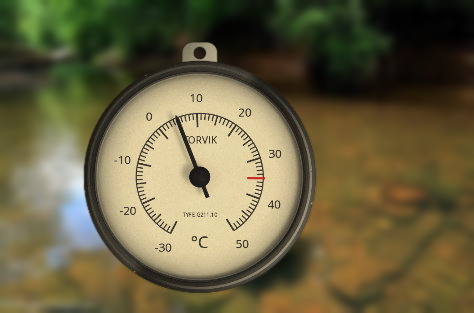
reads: **5** °C
